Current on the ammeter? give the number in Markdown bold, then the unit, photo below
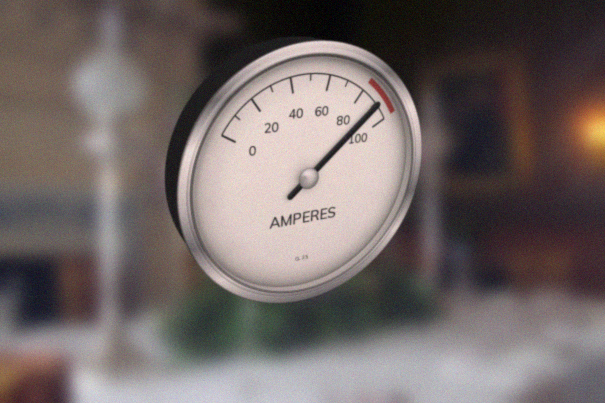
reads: **90** A
